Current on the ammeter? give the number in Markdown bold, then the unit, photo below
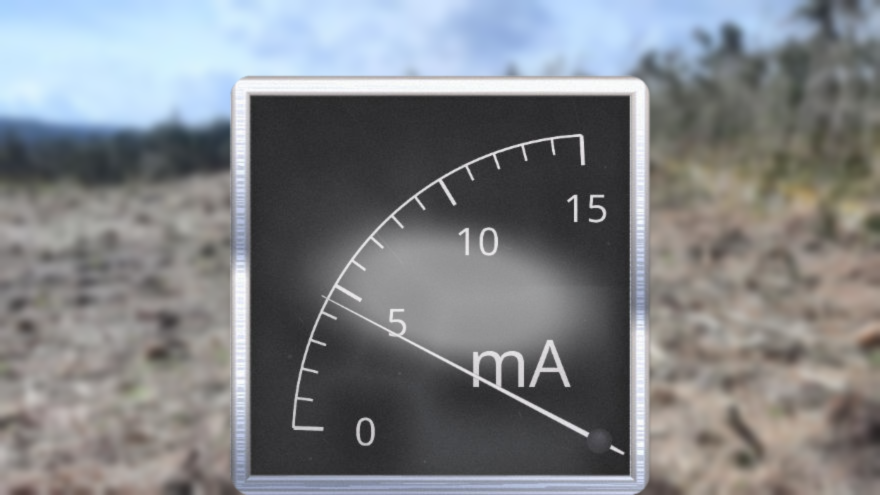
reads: **4.5** mA
